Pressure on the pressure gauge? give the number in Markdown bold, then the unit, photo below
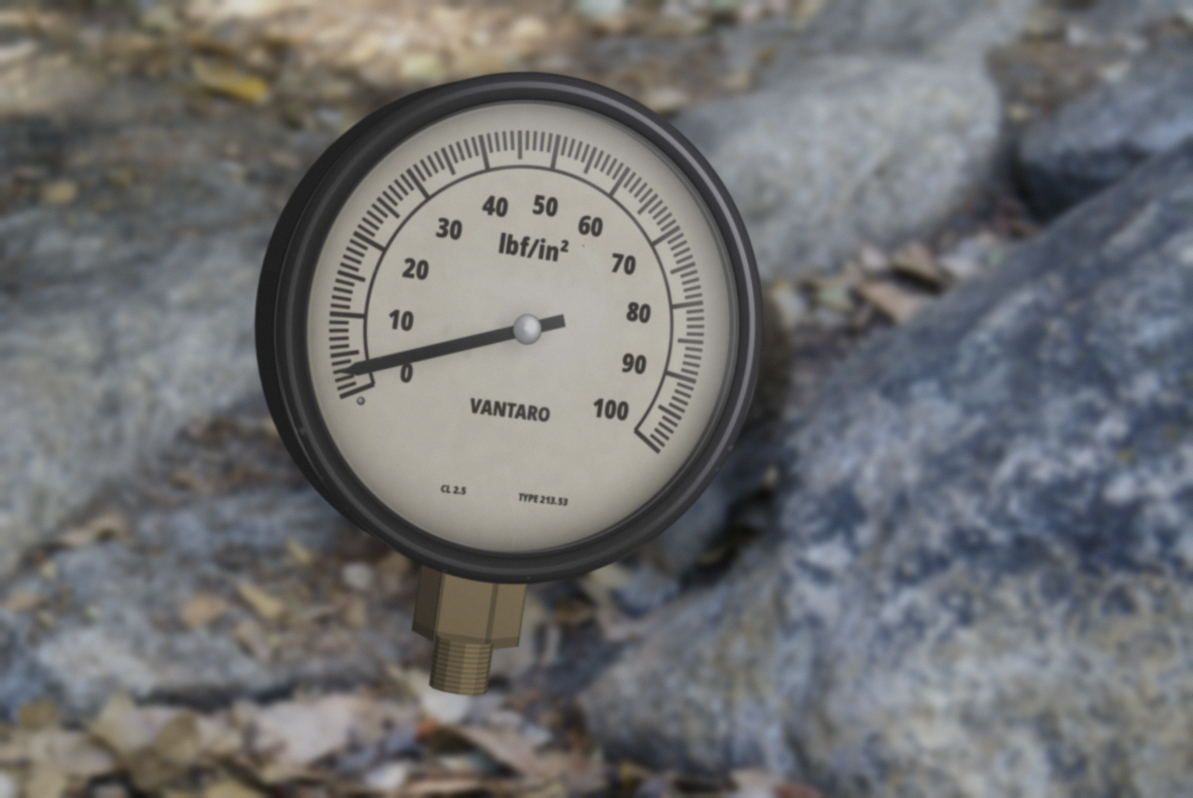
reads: **3** psi
